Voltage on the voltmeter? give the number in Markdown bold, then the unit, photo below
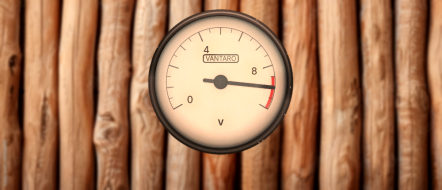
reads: **9** V
